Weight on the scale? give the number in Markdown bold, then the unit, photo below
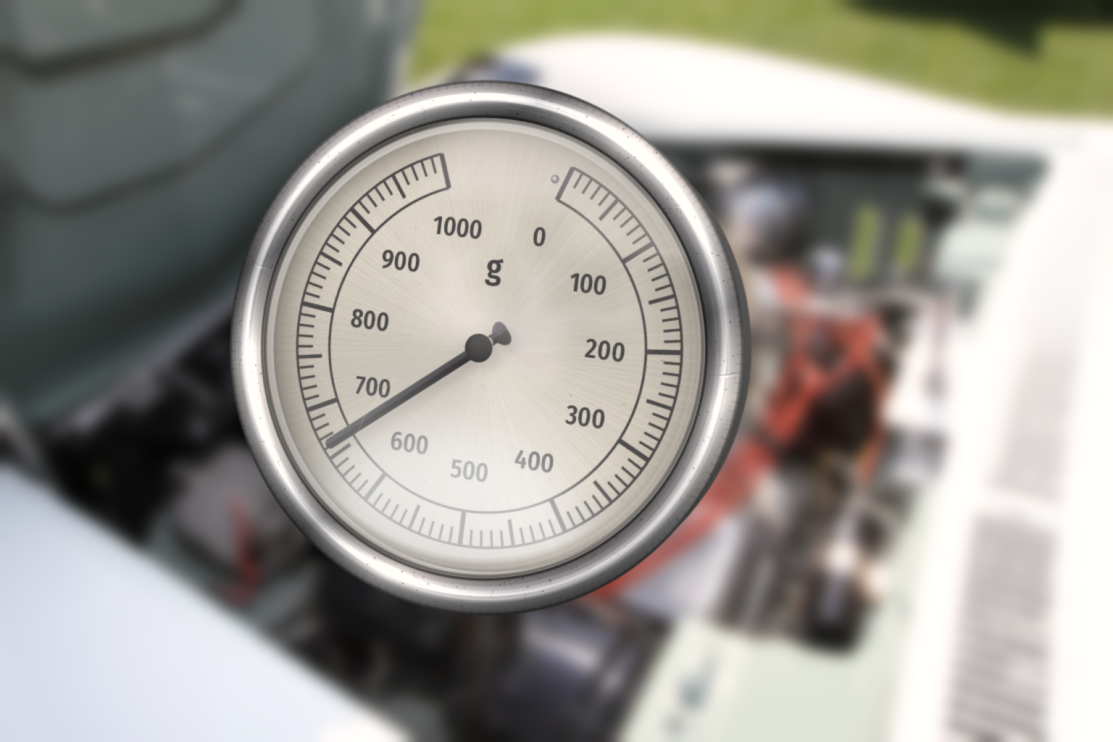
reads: **660** g
